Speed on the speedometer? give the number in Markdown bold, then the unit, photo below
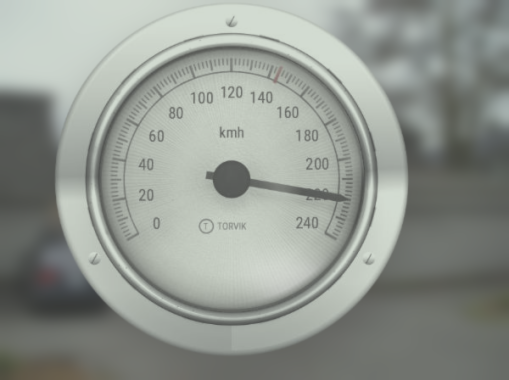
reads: **220** km/h
